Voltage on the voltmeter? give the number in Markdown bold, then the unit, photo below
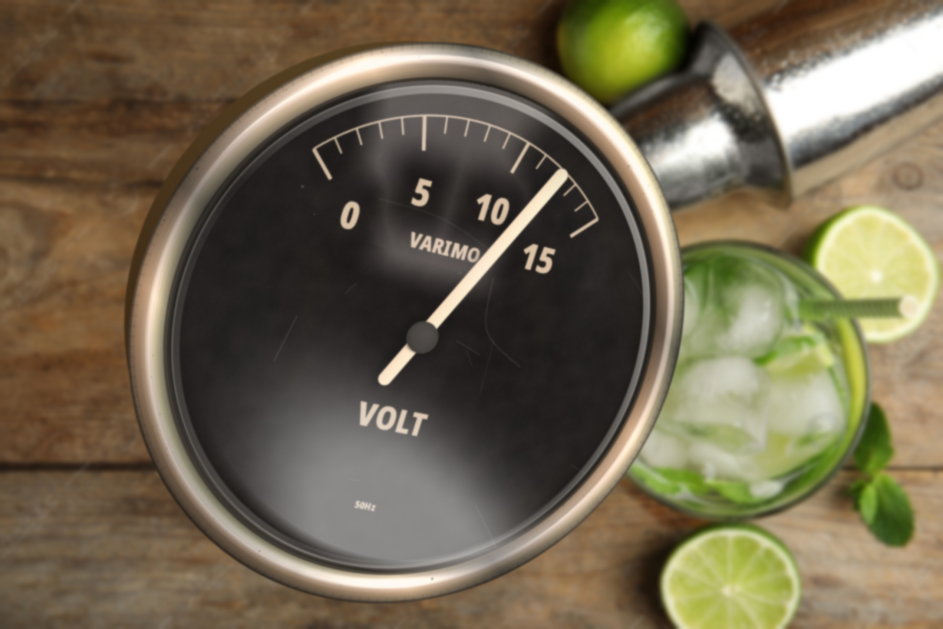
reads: **12** V
